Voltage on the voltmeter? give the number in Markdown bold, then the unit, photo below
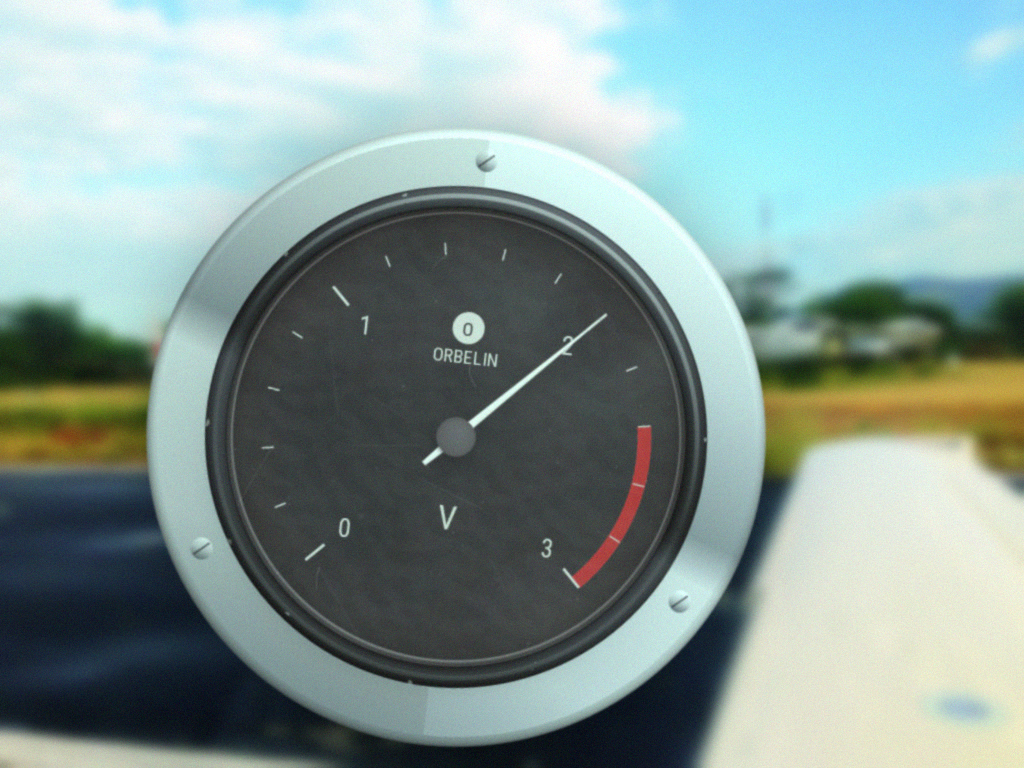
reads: **2** V
